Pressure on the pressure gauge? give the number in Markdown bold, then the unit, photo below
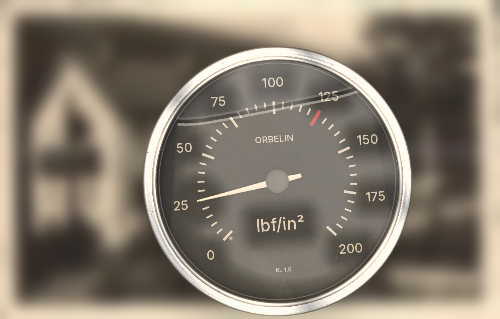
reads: **25** psi
